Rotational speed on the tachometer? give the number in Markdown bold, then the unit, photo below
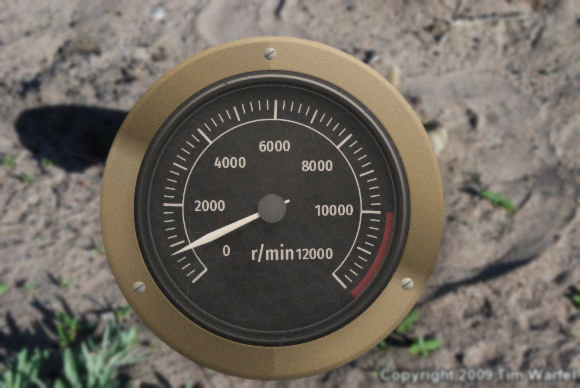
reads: **800** rpm
